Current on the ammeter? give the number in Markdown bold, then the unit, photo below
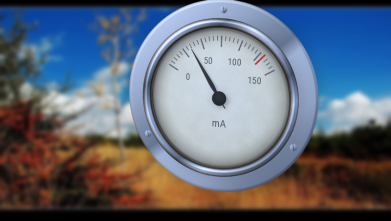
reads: **35** mA
